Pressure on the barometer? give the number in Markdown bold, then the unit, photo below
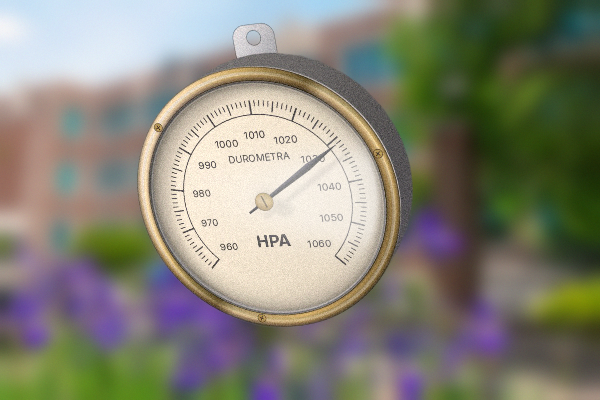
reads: **1031** hPa
